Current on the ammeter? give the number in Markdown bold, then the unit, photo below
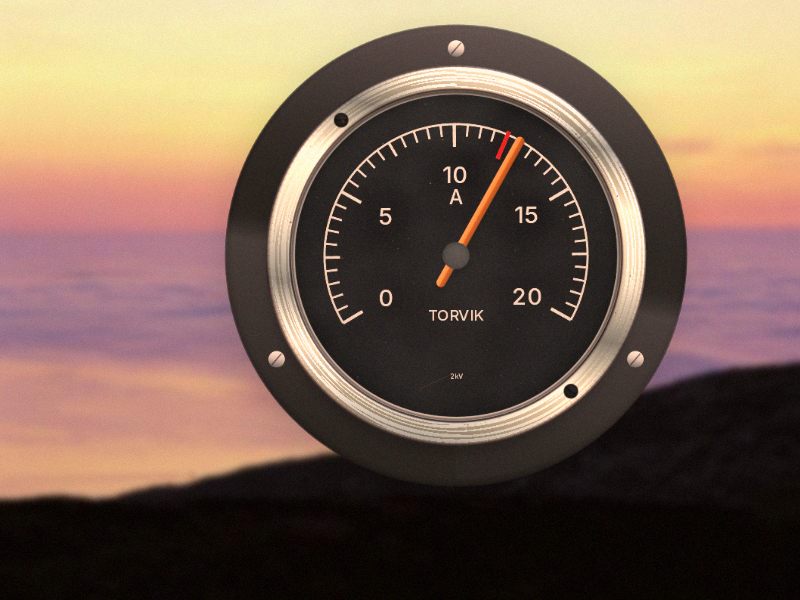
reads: **12.5** A
